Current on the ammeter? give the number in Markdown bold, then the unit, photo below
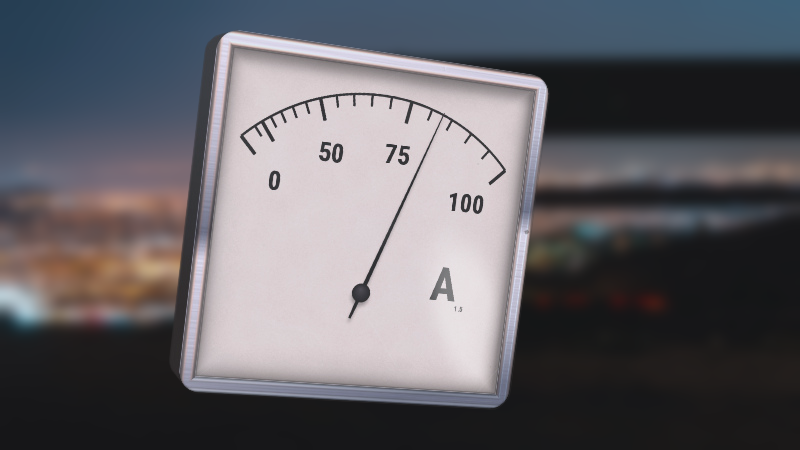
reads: **82.5** A
